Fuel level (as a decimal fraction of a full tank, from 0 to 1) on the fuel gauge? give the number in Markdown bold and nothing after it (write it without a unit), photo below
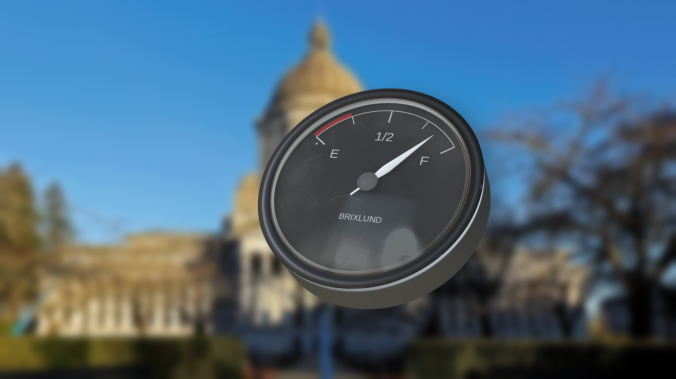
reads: **0.875**
